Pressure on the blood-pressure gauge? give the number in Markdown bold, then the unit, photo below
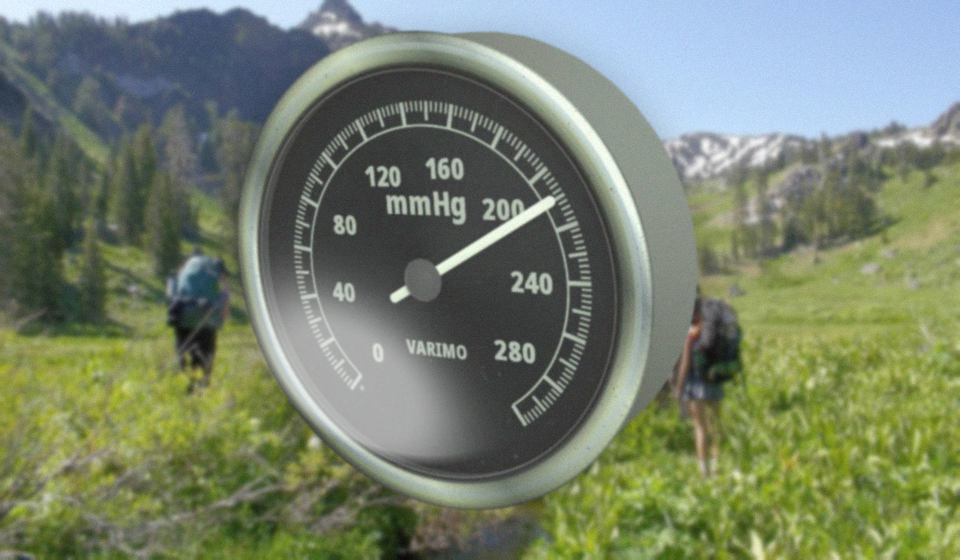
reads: **210** mmHg
